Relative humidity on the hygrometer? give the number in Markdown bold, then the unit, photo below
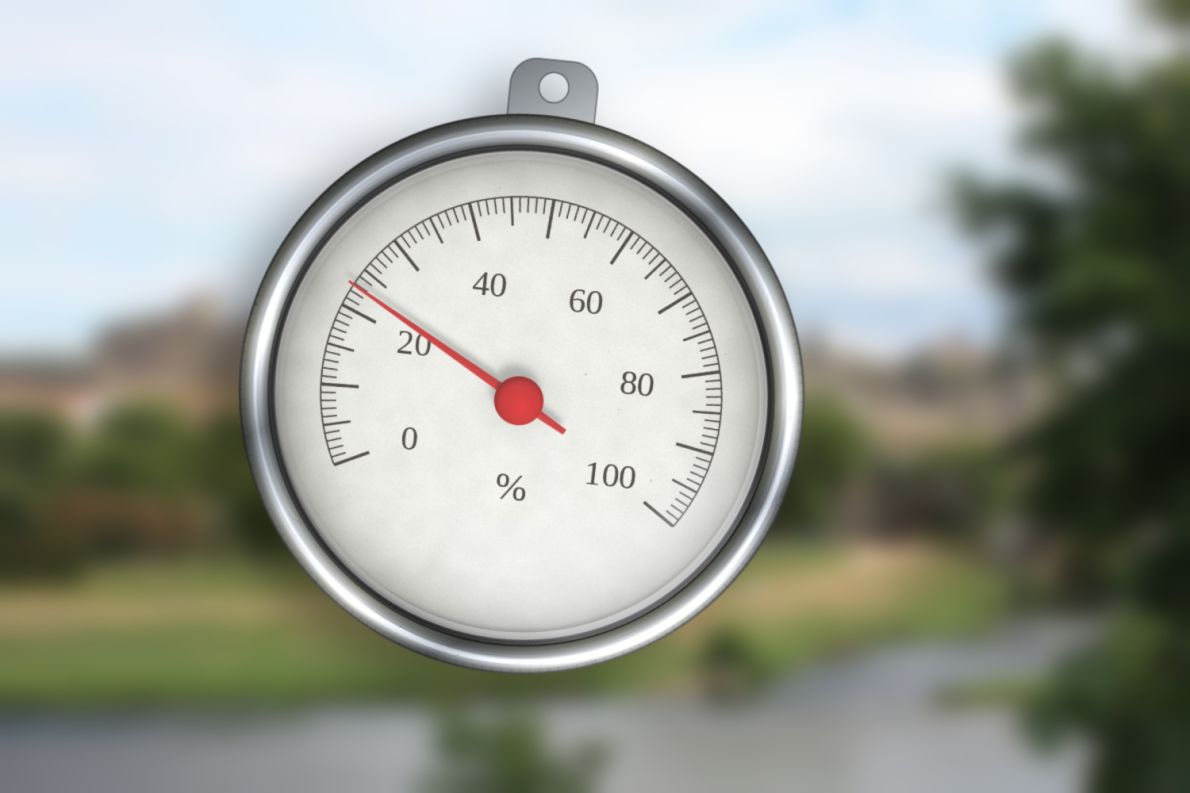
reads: **23** %
